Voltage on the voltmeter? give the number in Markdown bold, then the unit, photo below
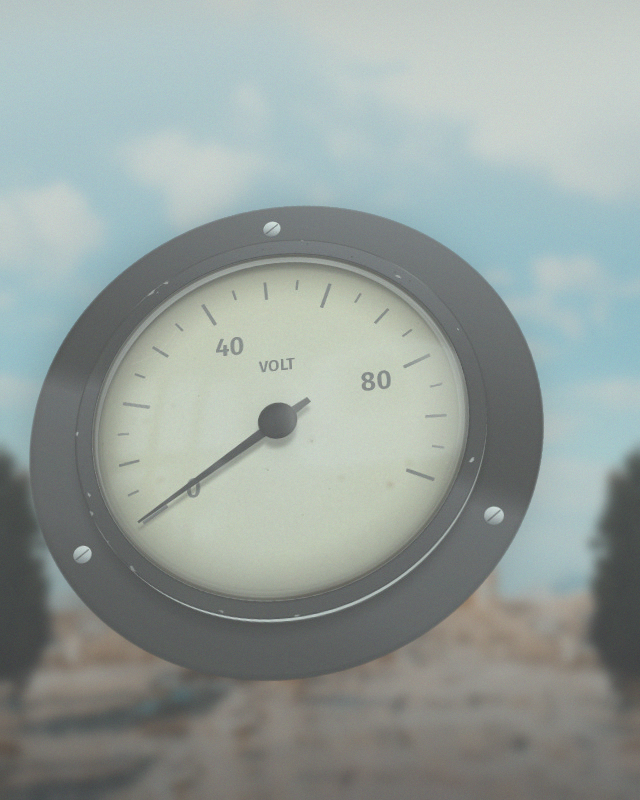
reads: **0** V
